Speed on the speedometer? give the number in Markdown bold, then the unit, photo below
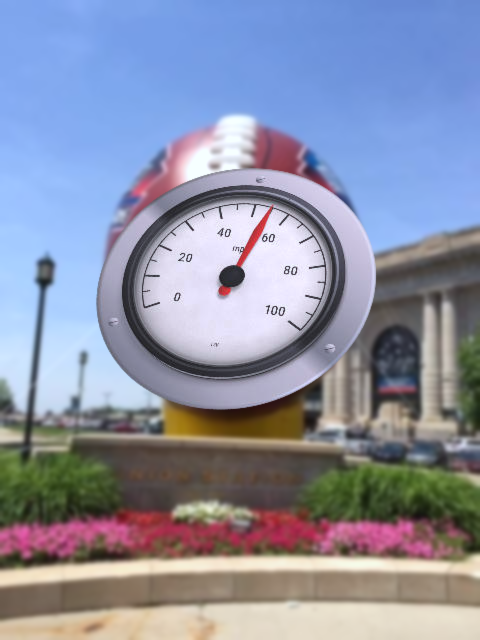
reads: **55** mph
